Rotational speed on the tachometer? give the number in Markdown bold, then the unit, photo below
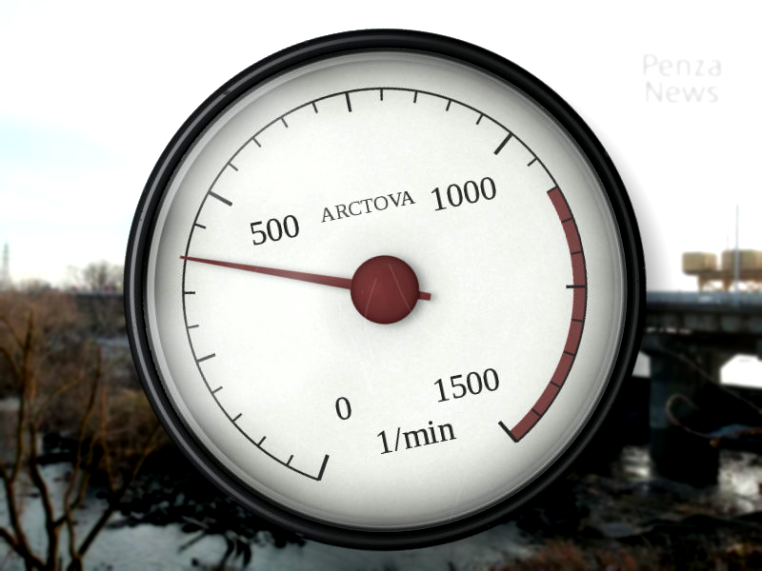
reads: **400** rpm
